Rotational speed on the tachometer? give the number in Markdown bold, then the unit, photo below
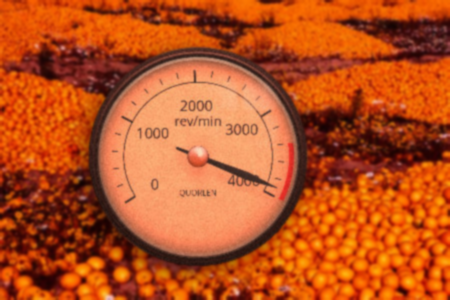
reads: **3900** rpm
